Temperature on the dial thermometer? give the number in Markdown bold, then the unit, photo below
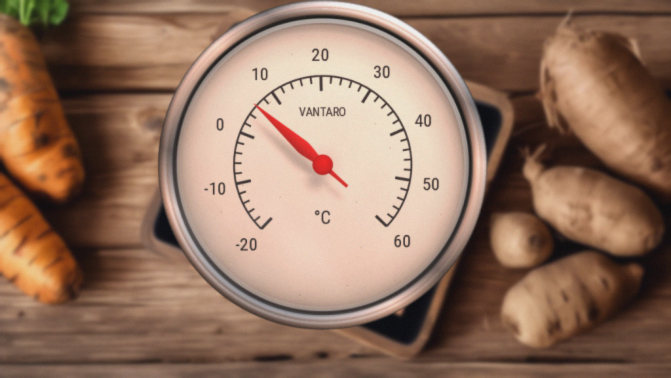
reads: **6** °C
